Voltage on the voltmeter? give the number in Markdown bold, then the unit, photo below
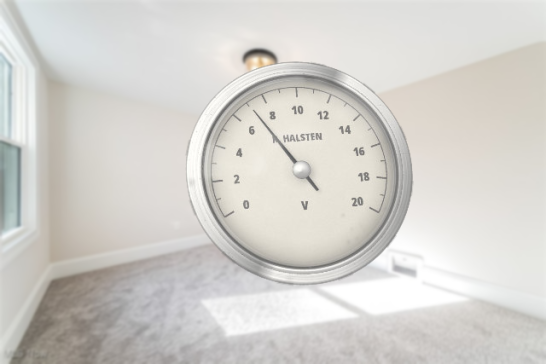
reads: **7** V
